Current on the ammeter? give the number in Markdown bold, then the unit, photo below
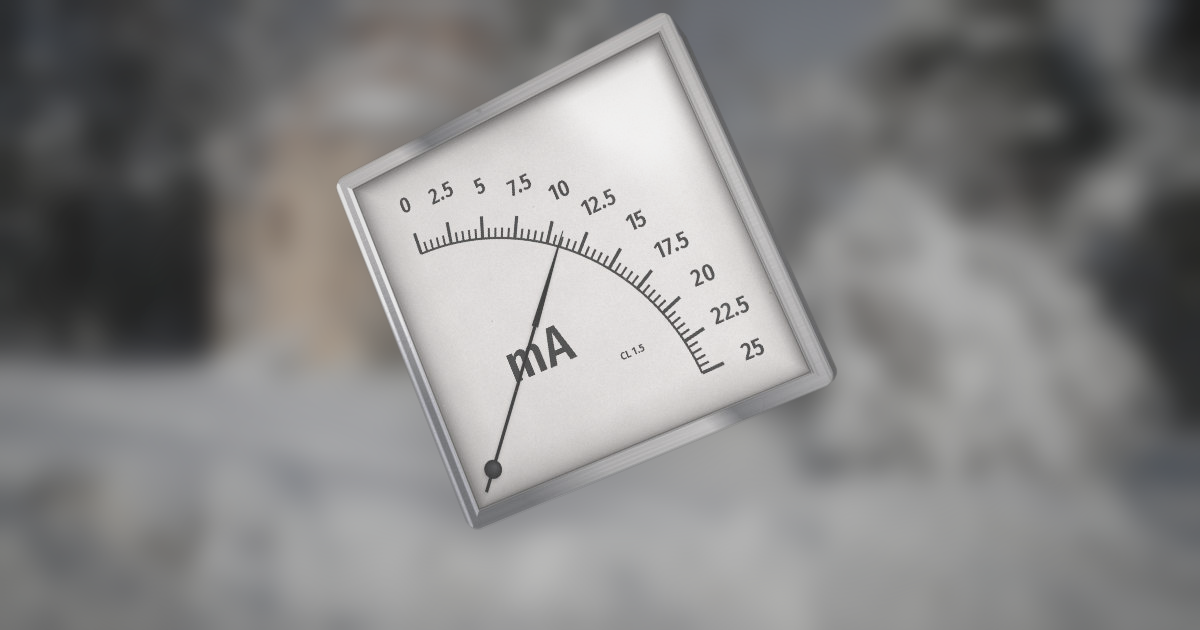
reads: **11** mA
